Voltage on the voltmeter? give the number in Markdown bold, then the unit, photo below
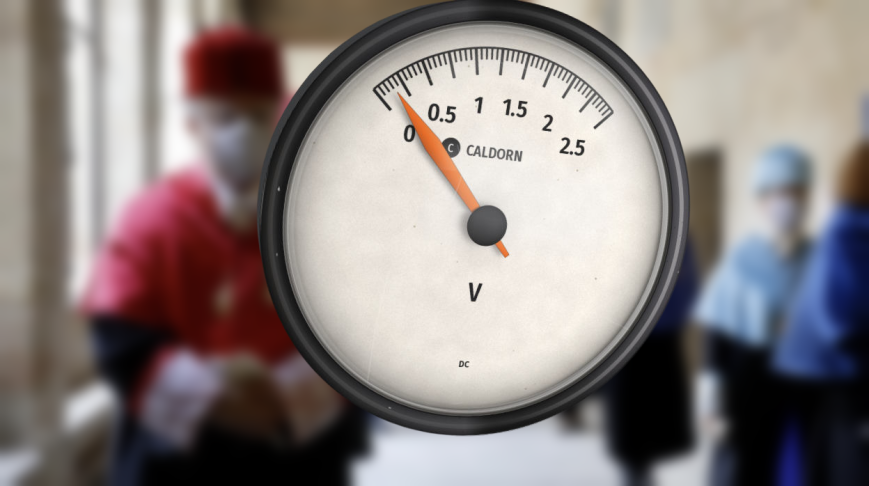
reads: **0.15** V
